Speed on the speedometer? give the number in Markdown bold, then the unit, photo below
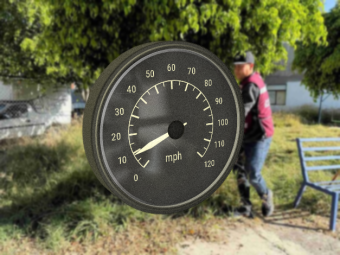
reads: **10** mph
